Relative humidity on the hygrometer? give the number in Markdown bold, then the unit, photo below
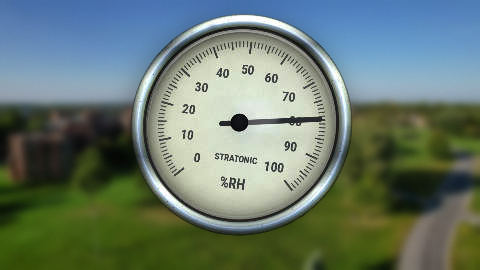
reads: **80** %
